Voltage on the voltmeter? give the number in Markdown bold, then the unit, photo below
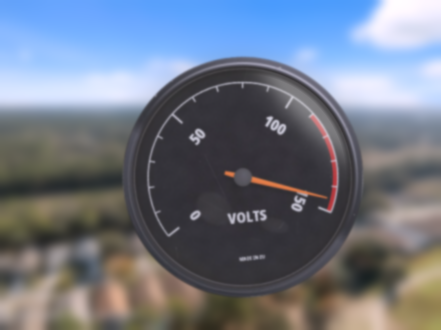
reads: **145** V
